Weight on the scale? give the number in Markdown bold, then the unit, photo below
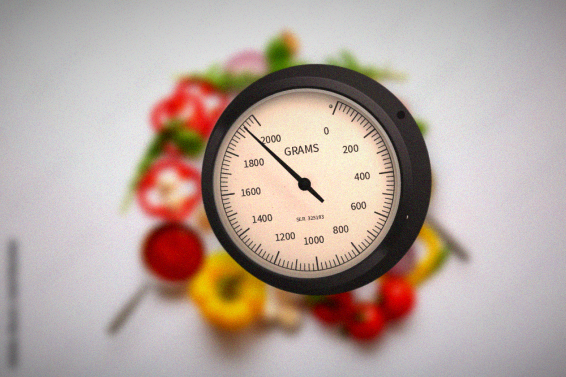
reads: **1940** g
